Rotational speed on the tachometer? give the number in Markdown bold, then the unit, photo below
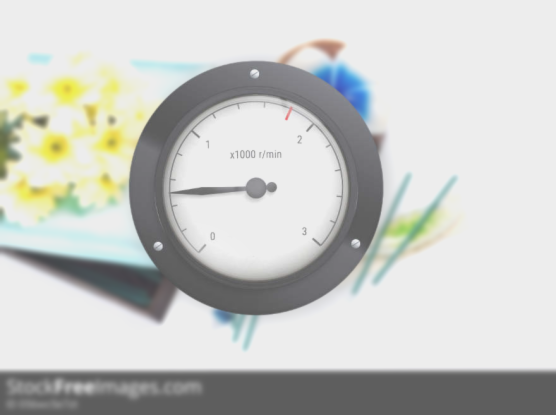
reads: **500** rpm
